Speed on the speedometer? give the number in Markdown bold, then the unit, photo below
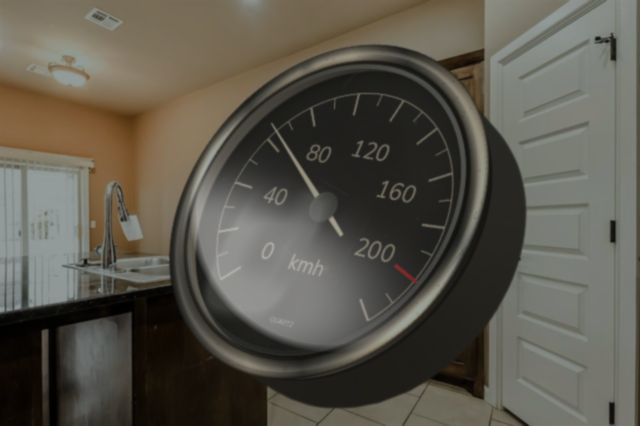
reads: **65** km/h
